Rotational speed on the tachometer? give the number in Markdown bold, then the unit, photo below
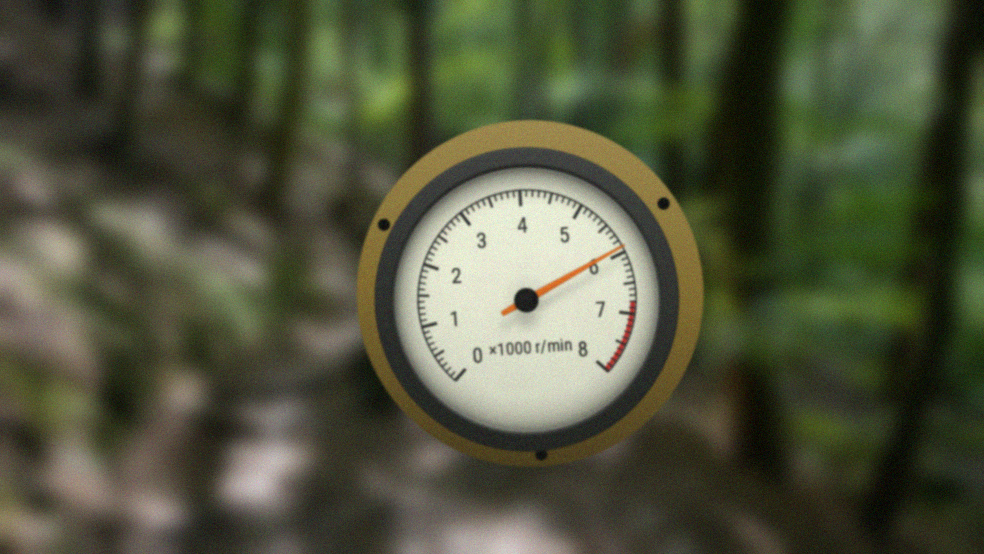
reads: **5900** rpm
